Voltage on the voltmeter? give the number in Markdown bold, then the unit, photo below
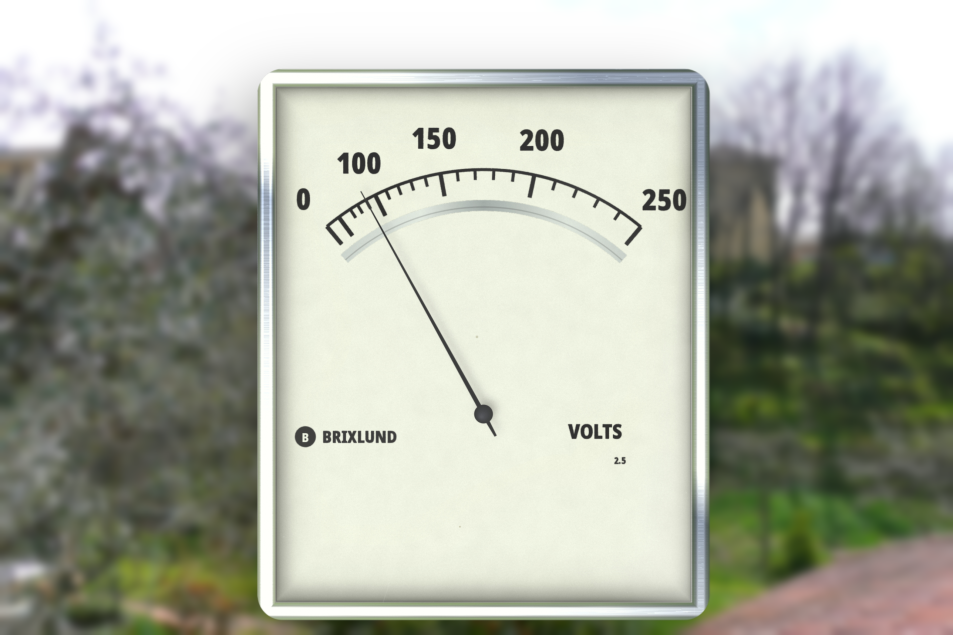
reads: **90** V
